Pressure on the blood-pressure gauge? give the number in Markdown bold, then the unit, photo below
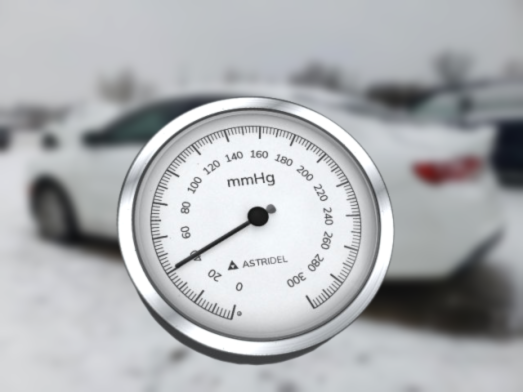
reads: **40** mmHg
